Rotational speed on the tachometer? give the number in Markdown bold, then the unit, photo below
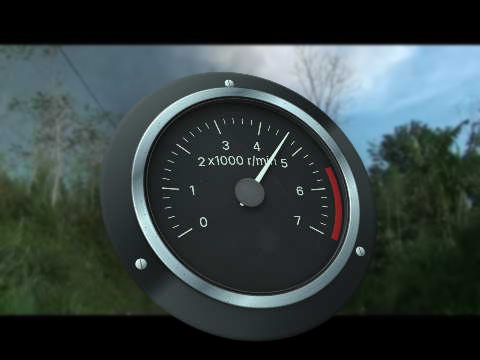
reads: **4600** rpm
